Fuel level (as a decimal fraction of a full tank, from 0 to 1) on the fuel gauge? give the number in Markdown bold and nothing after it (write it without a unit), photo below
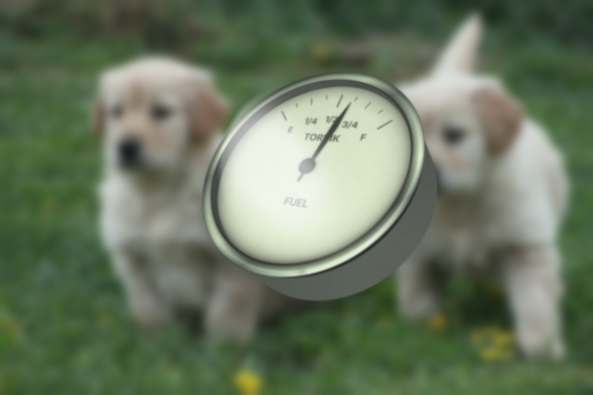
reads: **0.625**
